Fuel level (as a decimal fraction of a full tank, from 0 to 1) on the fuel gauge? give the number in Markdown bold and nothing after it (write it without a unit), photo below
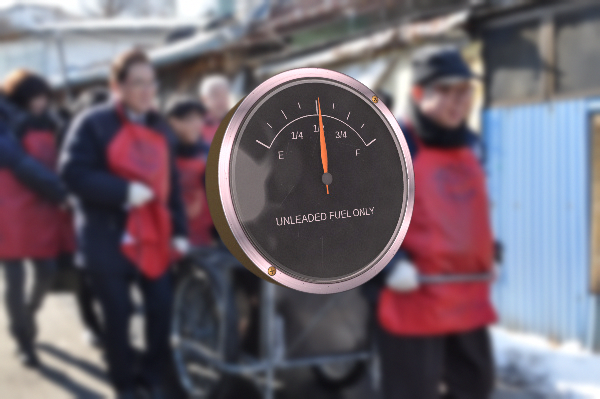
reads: **0.5**
